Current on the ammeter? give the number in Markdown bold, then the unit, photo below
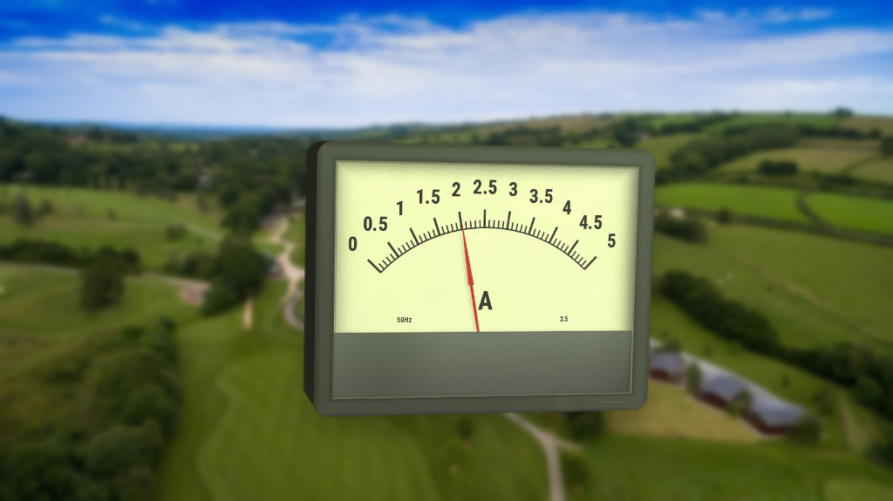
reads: **2** A
